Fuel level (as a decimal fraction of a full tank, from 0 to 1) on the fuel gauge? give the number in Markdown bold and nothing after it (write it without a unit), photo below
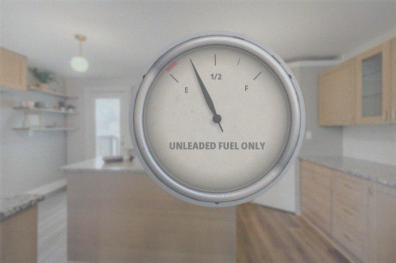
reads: **0.25**
